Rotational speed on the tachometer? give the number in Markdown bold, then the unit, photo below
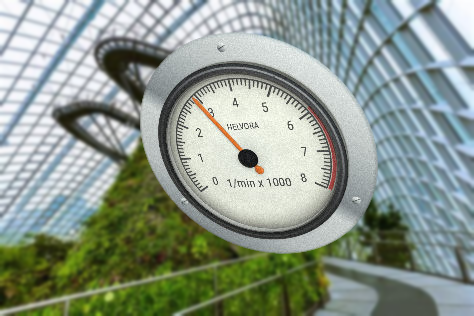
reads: **3000** rpm
